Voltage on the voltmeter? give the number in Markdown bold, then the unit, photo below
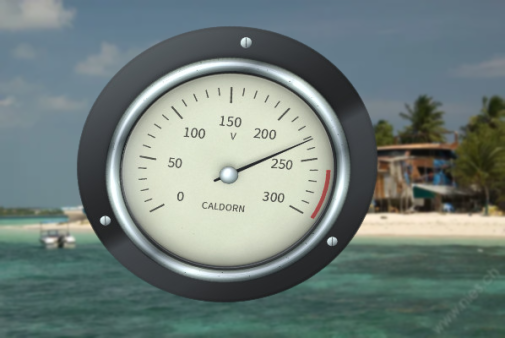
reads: **230** V
